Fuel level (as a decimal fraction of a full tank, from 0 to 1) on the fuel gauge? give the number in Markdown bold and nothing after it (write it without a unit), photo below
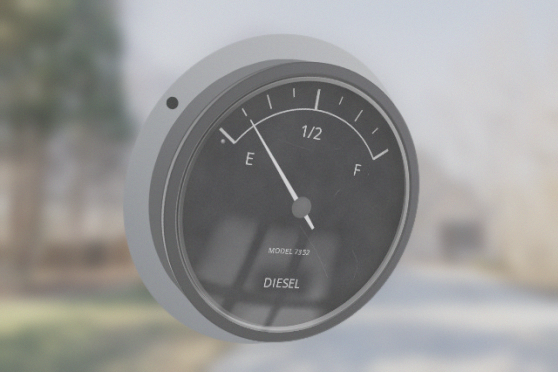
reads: **0.125**
